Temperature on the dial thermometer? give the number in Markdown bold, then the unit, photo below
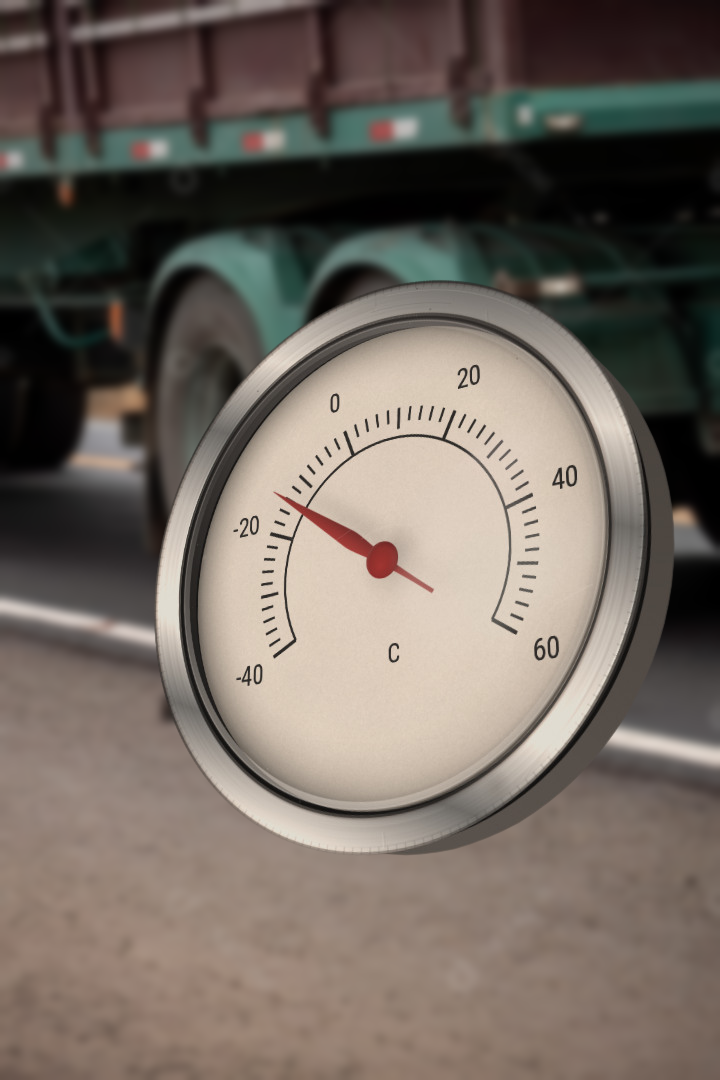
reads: **-14** °C
